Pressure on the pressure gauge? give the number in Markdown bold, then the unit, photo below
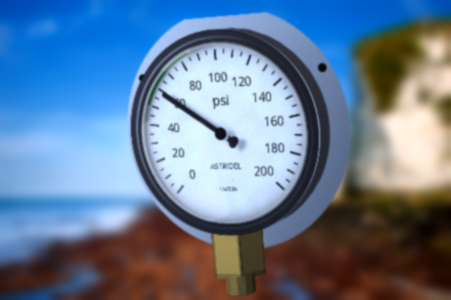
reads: **60** psi
